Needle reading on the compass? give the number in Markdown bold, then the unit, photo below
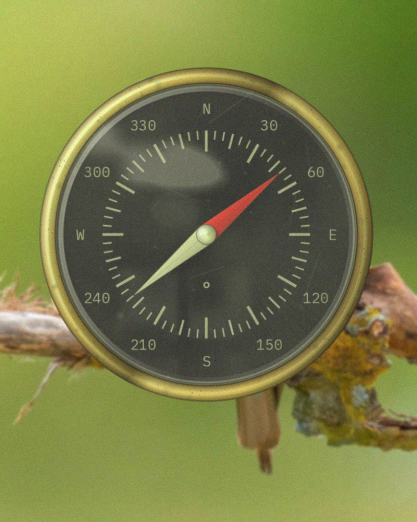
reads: **50** °
